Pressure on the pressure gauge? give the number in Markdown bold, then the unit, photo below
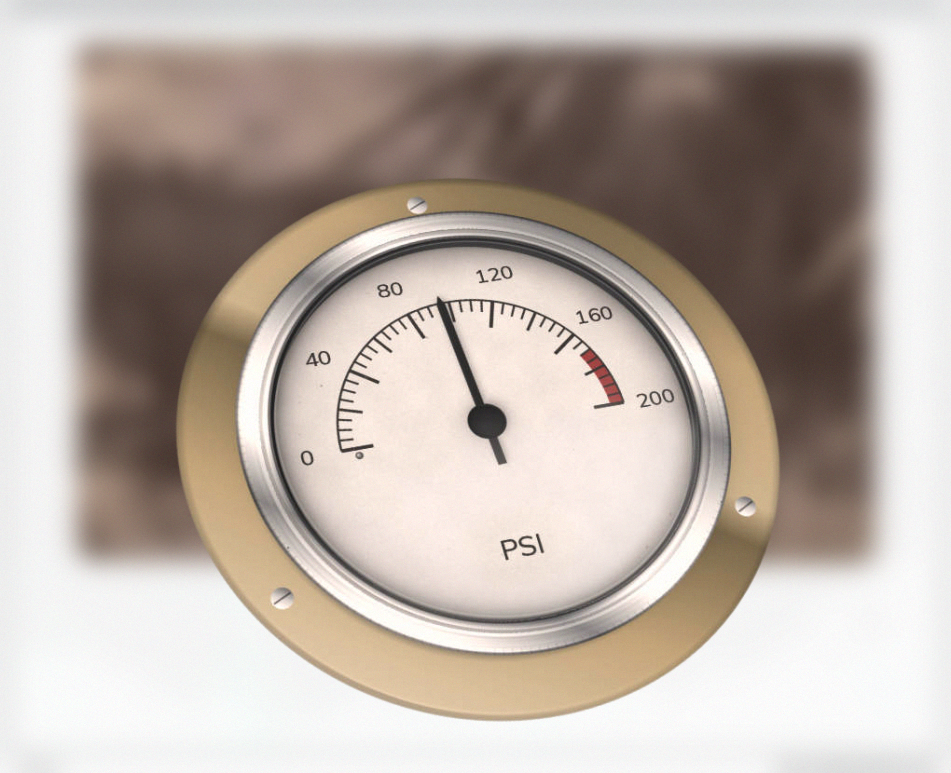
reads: **95** psi
